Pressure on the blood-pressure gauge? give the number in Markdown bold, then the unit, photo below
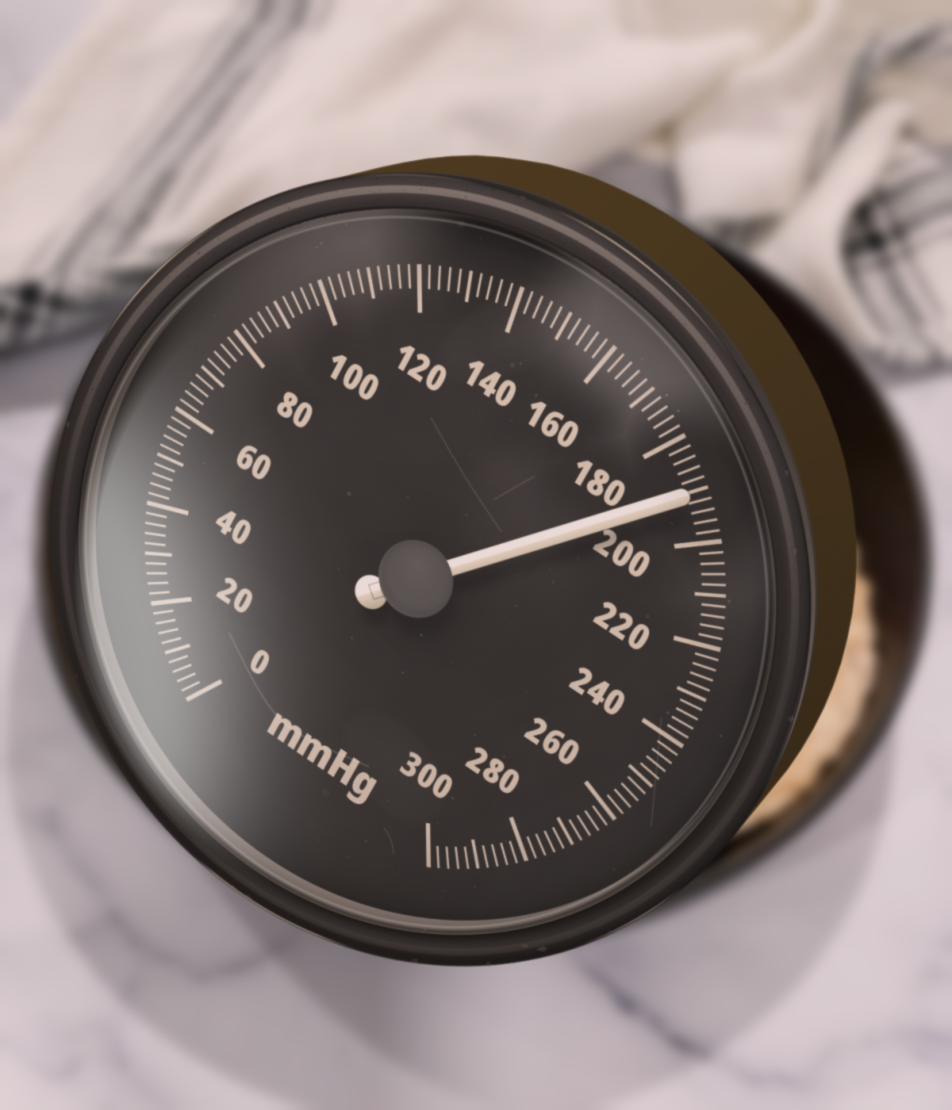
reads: **190** mmHg
